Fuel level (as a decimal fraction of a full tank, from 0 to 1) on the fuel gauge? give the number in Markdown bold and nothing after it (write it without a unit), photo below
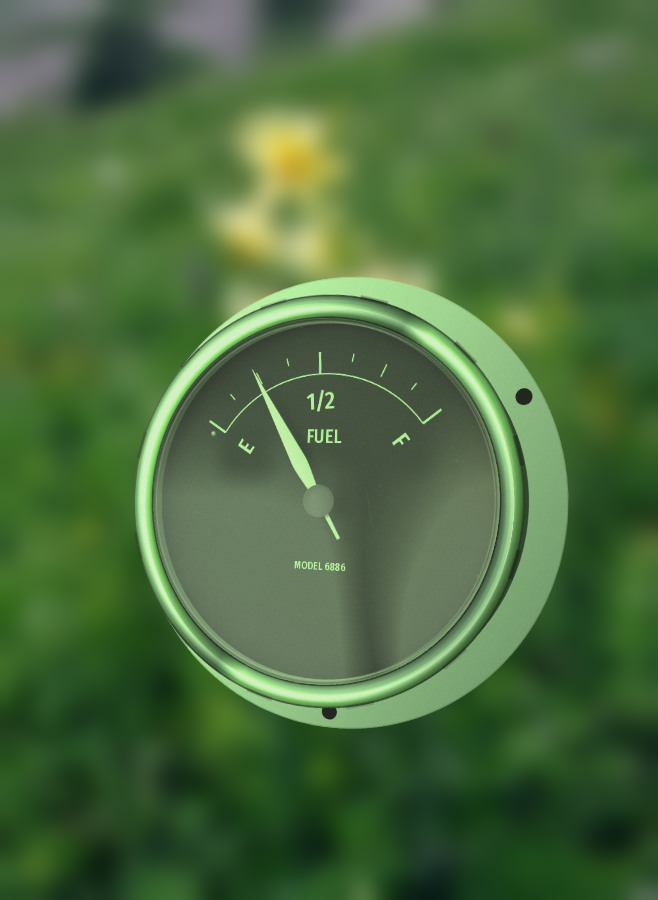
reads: **0.25**
